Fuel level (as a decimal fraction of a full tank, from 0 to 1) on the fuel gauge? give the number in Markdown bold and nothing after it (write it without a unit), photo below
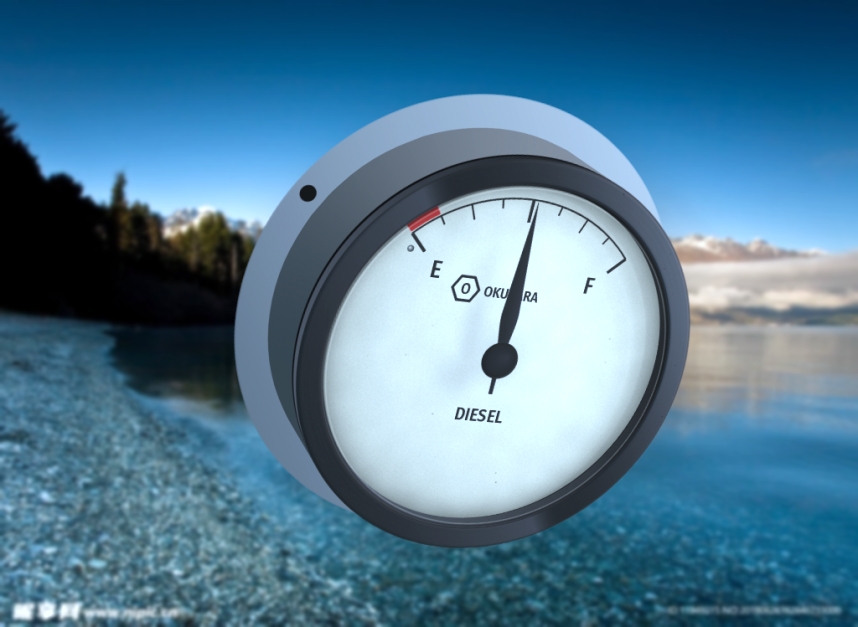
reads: **0.5**
